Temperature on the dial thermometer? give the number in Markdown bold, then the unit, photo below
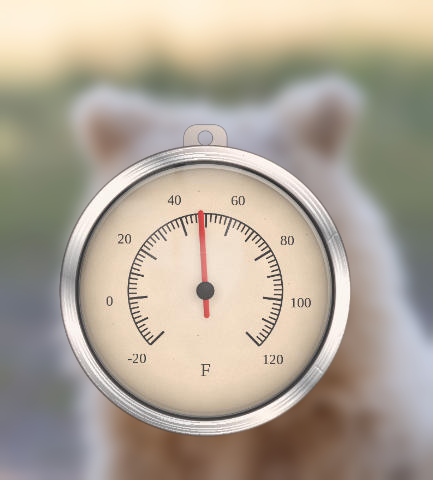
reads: **48** °F
